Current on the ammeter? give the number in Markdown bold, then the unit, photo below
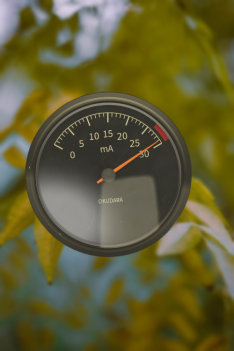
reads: **29** mA
